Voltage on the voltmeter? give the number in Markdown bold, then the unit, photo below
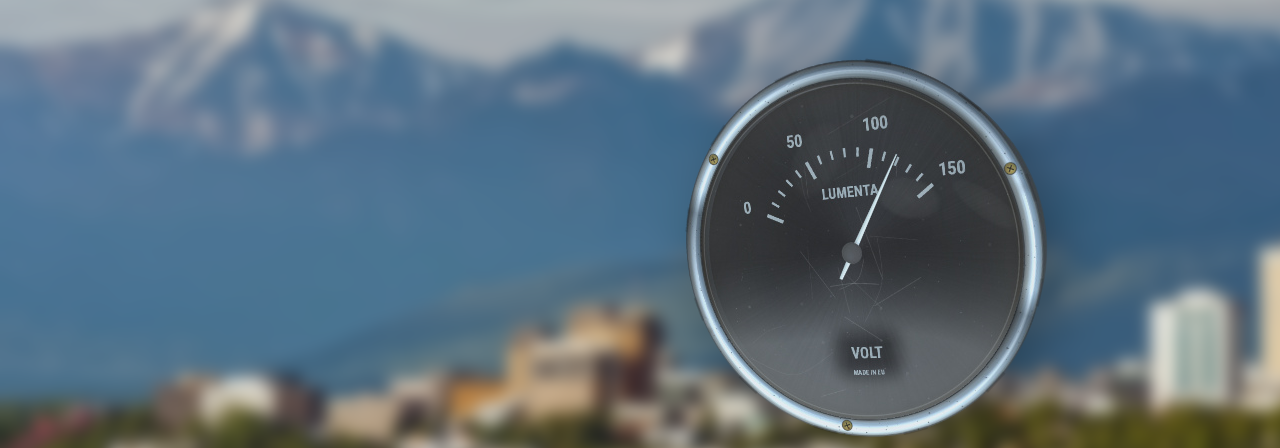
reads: **120** V
